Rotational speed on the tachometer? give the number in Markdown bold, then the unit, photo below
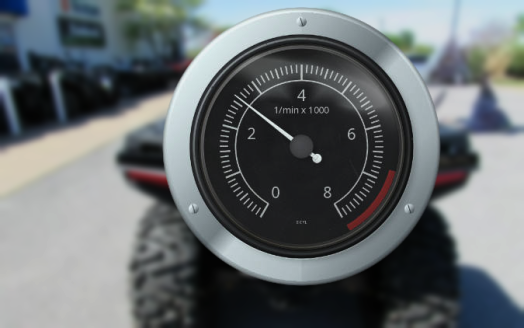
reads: **2600** rpm
